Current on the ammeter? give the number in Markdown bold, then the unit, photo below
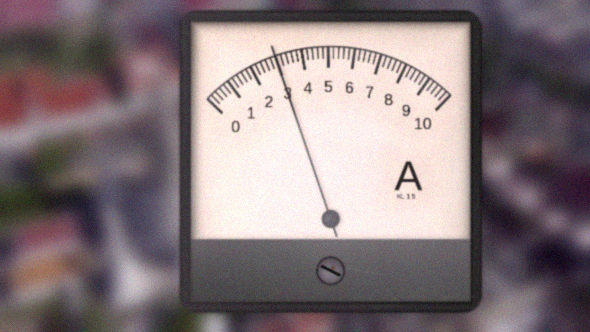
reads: **3** A
